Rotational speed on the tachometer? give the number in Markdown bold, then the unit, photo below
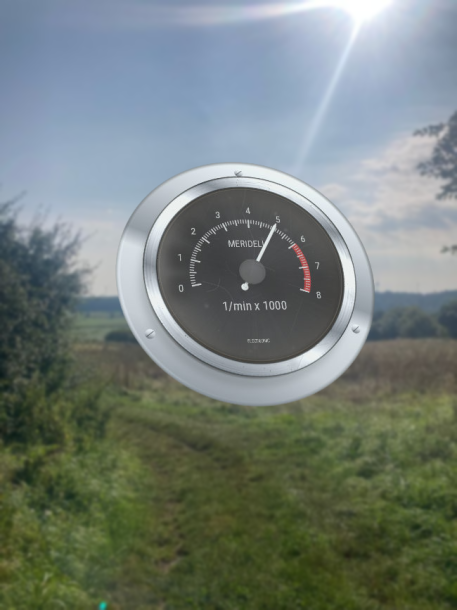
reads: **5000** rpm
